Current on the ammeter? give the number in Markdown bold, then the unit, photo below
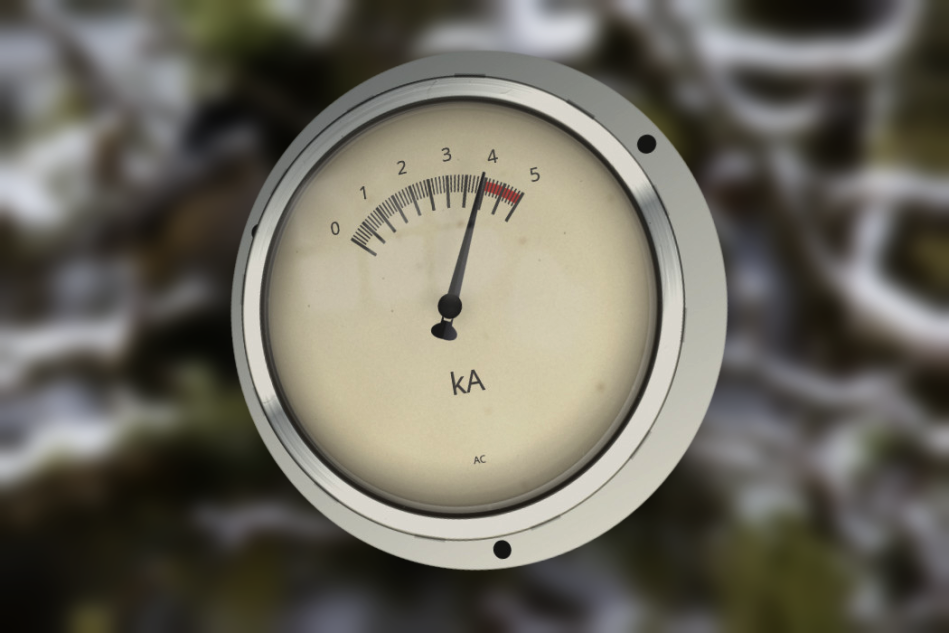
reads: **4** kA
